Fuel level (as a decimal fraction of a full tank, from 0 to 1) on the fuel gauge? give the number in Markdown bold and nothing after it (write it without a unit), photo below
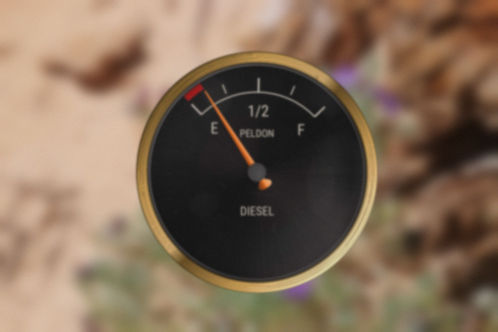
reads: **0.125**
